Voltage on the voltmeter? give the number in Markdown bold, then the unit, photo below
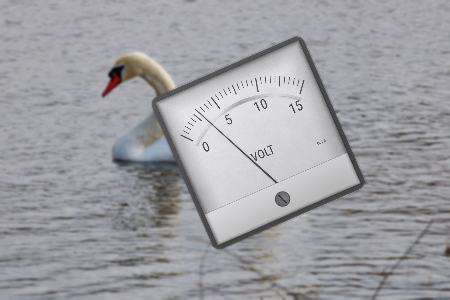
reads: **3** V
